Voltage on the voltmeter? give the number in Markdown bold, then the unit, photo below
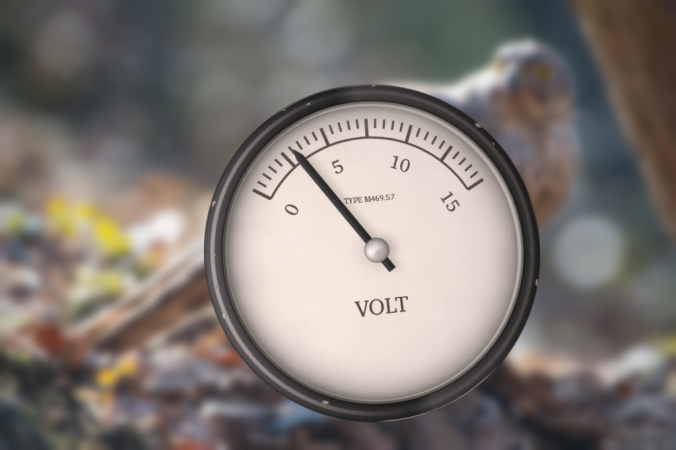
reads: **3** V
